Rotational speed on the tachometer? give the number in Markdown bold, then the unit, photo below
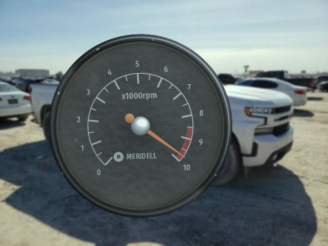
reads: **9750** rpm
